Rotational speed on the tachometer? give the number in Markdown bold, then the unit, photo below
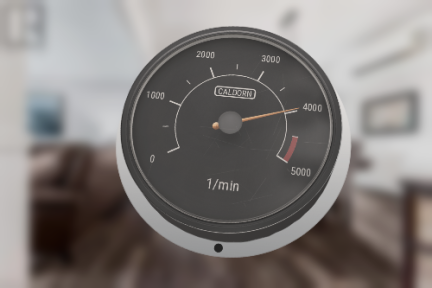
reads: **4000** rpm
